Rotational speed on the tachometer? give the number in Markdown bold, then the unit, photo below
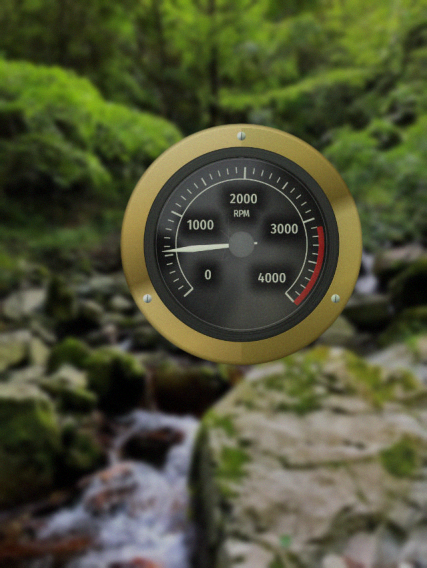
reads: **550** rpm
